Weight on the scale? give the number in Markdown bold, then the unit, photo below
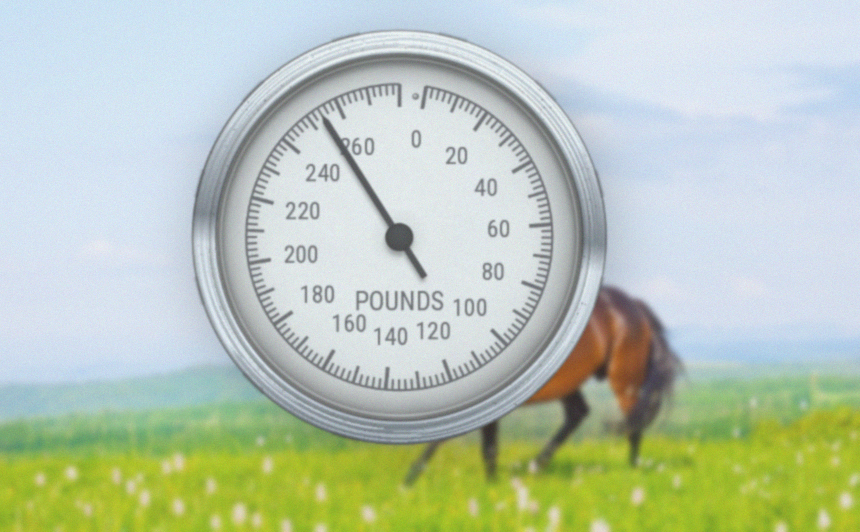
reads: **254** lb
